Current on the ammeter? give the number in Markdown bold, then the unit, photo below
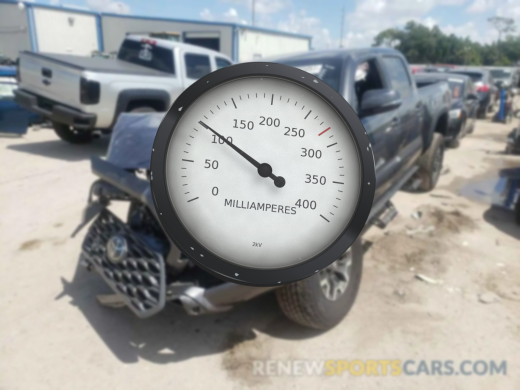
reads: **100** mA
